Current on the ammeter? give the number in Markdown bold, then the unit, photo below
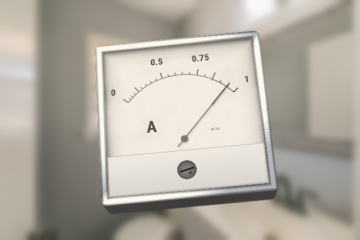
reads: **0.95** A
